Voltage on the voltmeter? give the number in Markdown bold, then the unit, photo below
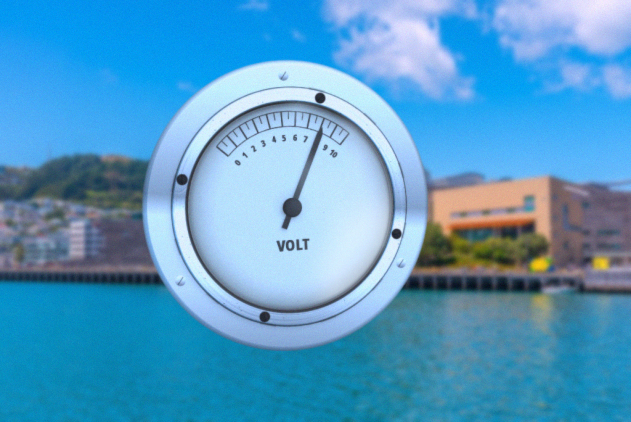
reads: **8** V
